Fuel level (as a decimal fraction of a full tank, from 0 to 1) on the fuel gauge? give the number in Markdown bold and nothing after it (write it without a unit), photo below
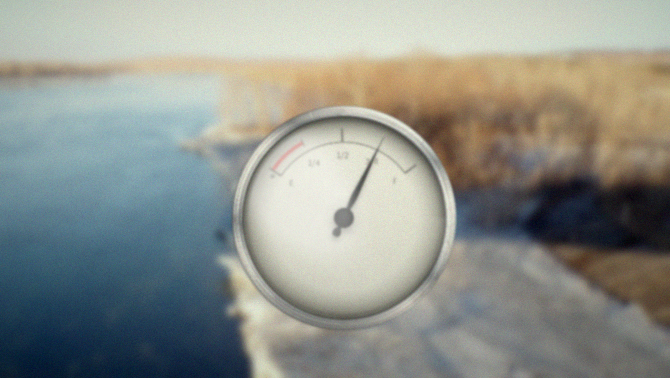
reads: **0.75**
